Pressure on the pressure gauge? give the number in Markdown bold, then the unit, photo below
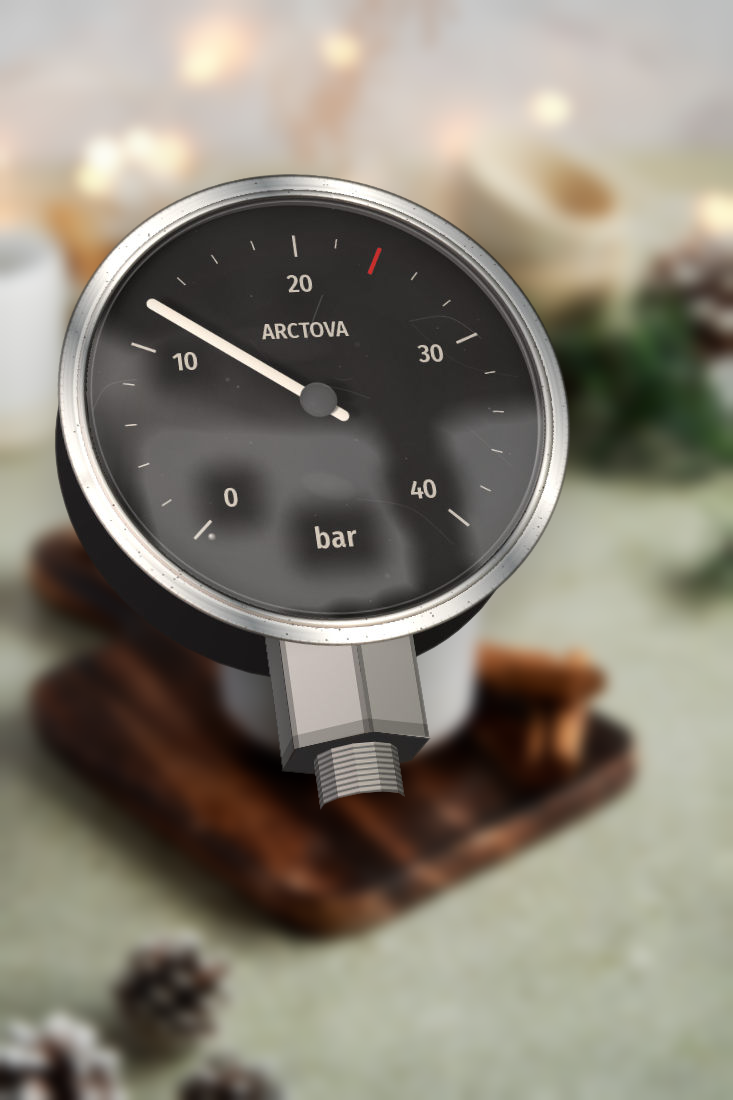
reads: **12** bar
